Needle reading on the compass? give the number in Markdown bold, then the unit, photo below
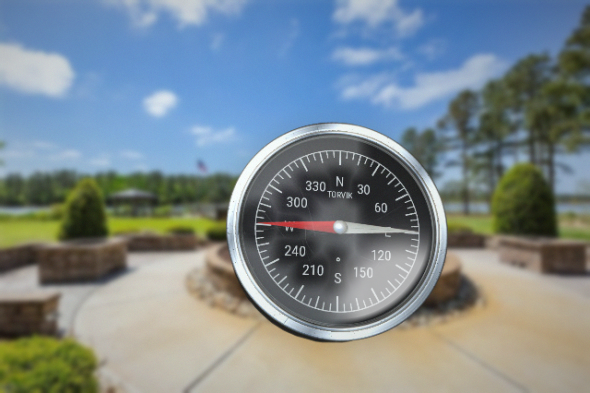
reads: **270** °
